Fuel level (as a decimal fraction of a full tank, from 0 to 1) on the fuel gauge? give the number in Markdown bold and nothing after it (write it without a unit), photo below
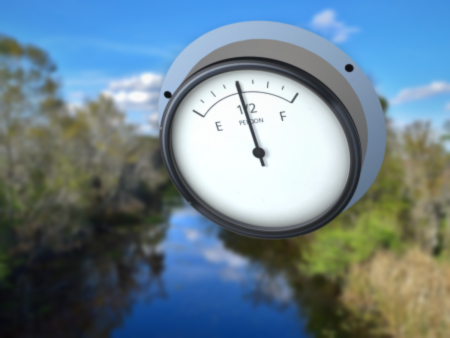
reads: **0.5**
